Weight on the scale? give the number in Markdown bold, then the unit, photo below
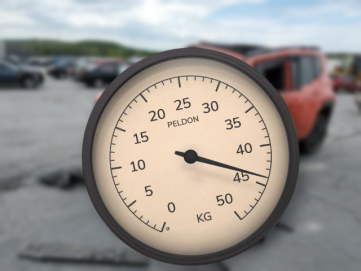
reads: **44** kg
